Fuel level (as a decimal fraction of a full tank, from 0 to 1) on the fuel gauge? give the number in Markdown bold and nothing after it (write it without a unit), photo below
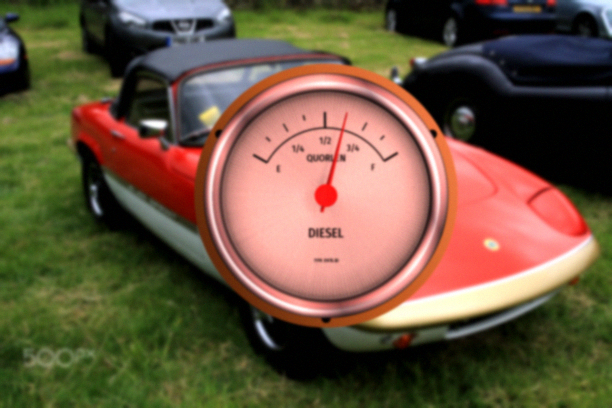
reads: **0.625**
